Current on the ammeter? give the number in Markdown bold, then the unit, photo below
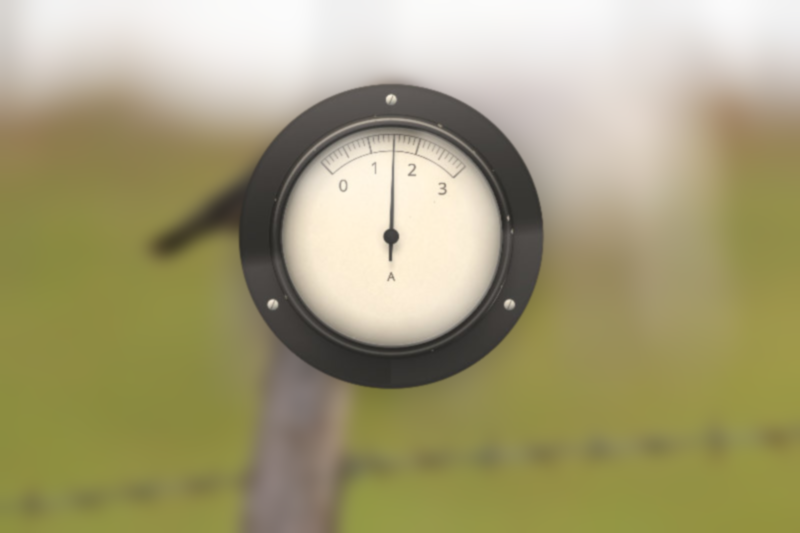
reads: **1.5** A
